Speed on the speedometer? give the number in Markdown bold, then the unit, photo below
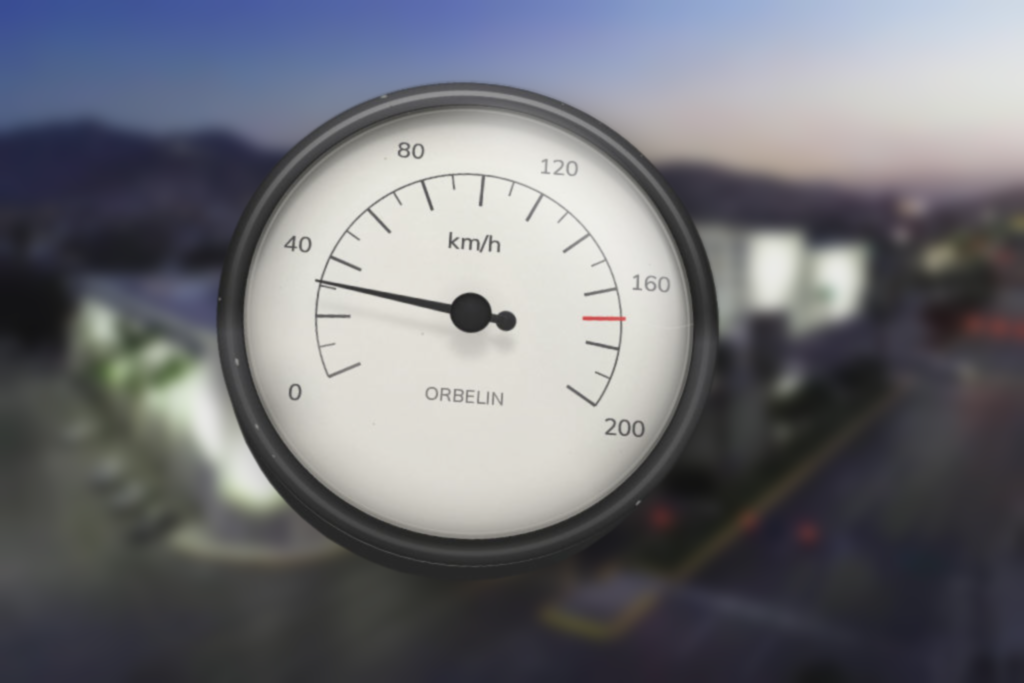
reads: **30** km/h
